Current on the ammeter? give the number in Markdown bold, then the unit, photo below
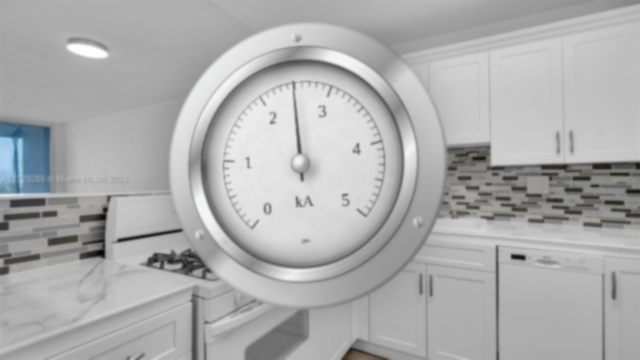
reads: **2.5** kA
